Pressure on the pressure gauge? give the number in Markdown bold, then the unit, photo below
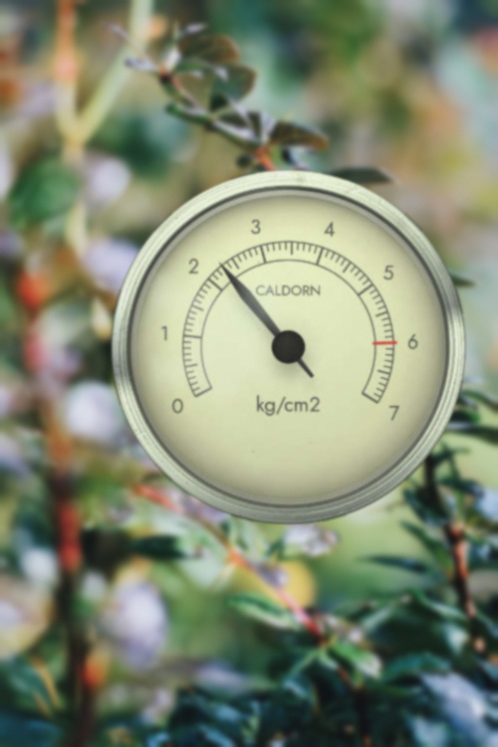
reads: **2.3** kg/cm²
